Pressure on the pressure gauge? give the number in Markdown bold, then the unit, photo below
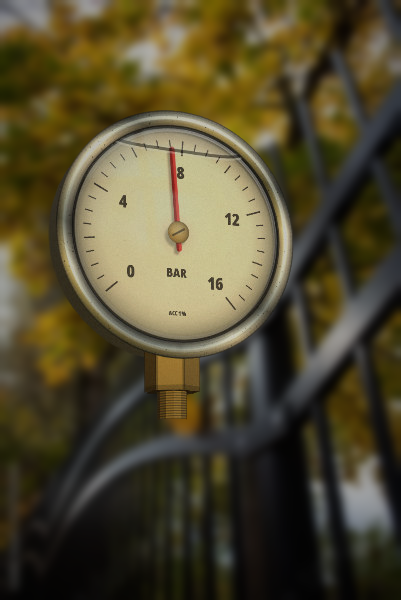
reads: **7.5** bar
